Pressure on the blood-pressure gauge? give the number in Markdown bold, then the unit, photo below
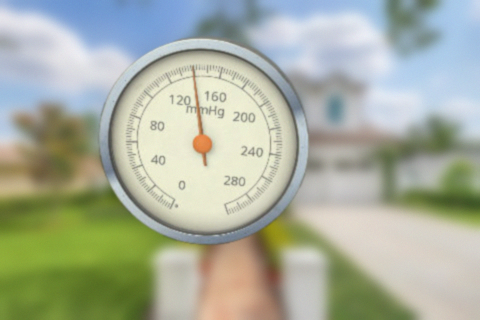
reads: **140** mmHg
